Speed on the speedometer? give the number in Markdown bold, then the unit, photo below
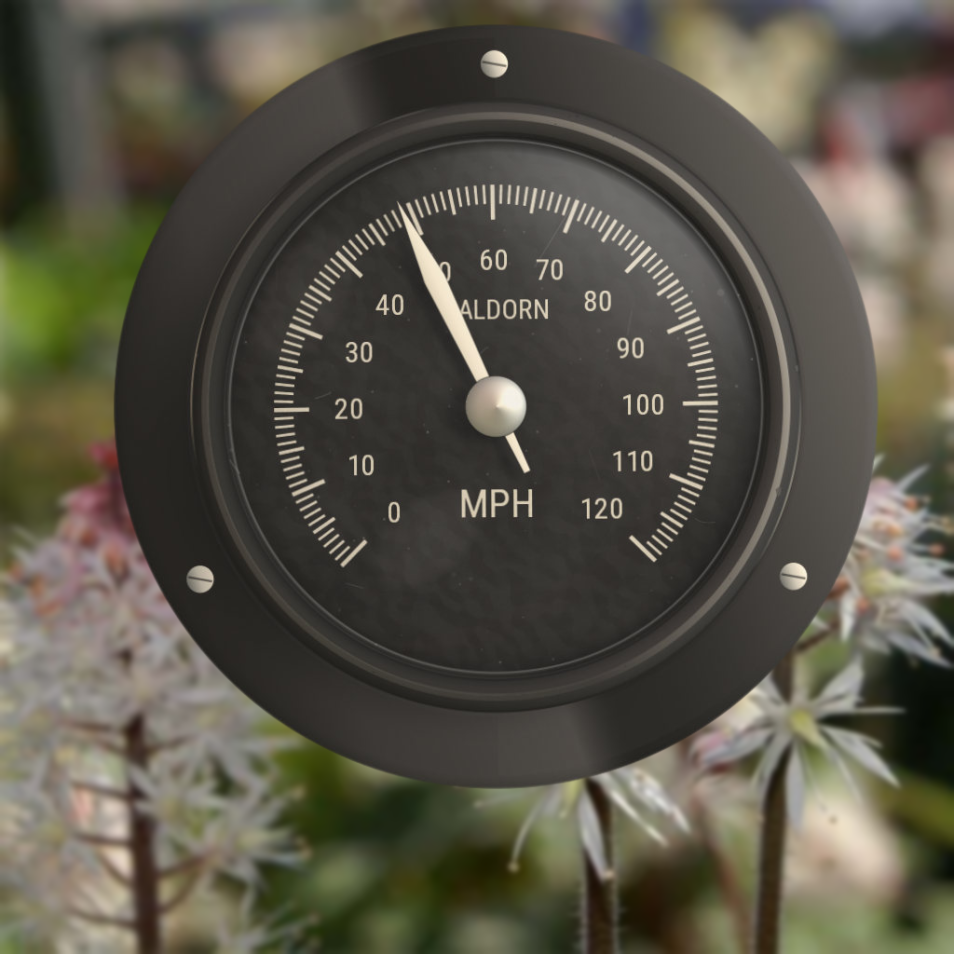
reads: **49** mph
